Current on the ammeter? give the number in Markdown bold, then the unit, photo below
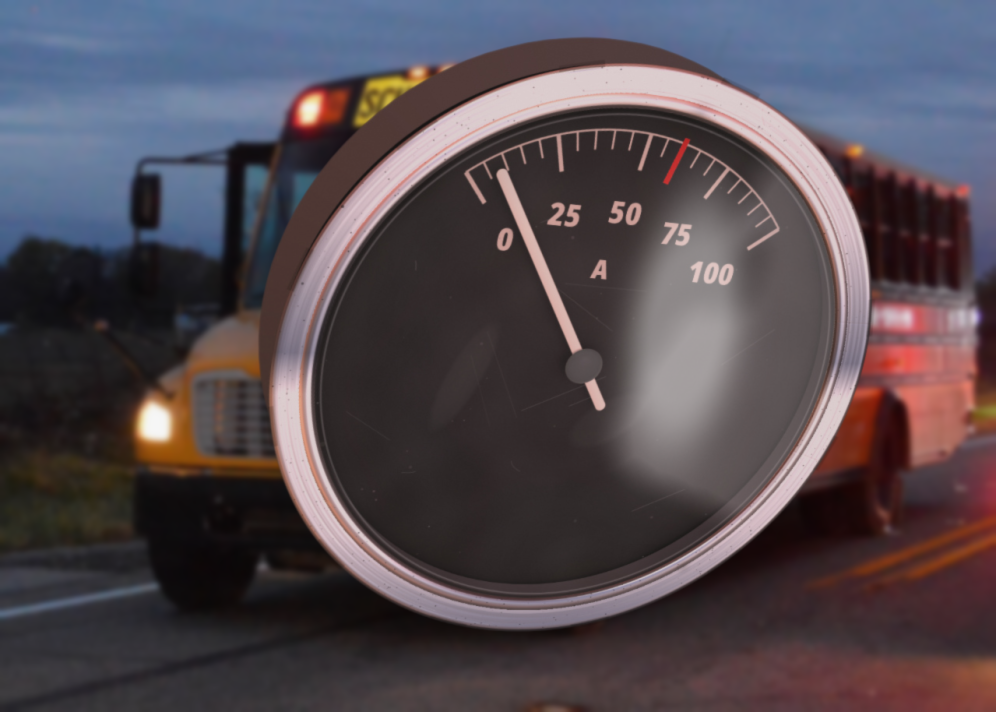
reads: **7.5** A
